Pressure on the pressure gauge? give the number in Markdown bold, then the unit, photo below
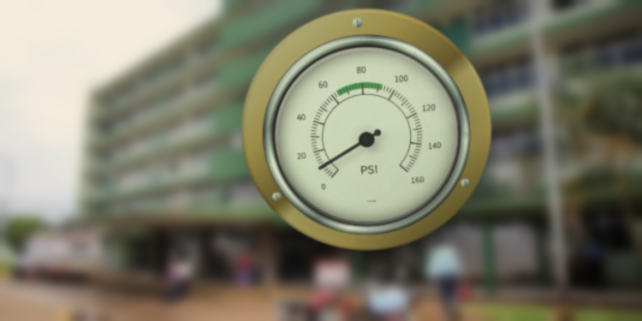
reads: **10** psi
